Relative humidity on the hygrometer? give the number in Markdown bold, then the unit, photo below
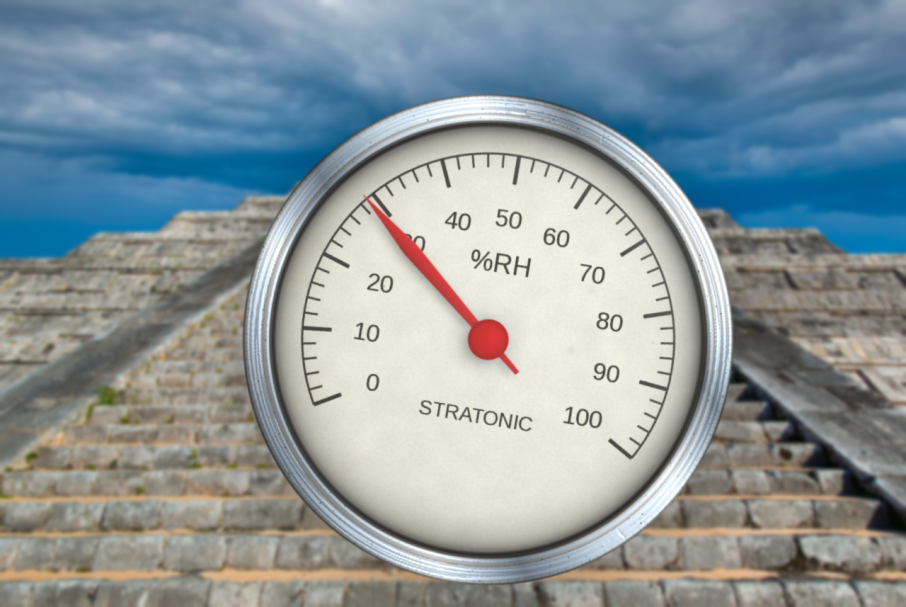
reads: **29** %
